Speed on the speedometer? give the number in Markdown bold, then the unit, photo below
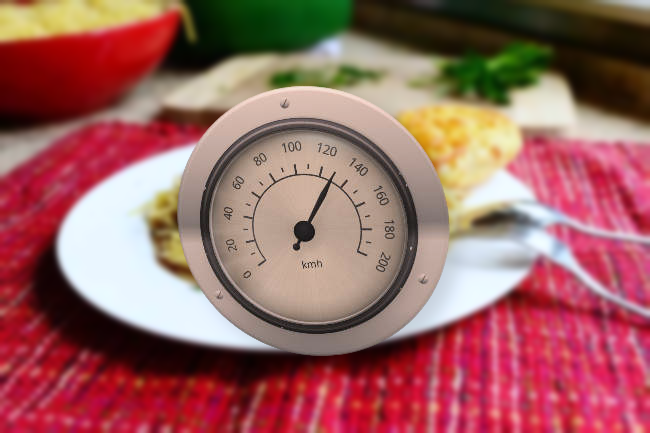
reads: **130** km/h
